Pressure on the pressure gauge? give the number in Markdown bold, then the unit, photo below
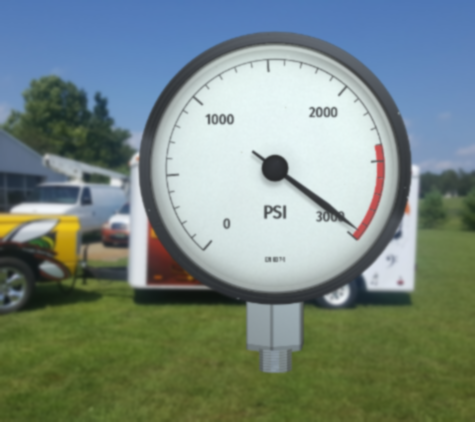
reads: **2950** psi
